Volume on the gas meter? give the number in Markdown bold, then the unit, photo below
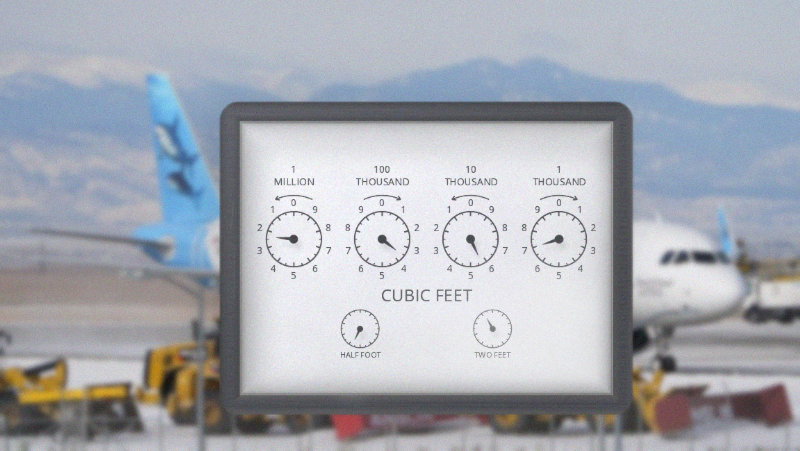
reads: **235700** ft³
